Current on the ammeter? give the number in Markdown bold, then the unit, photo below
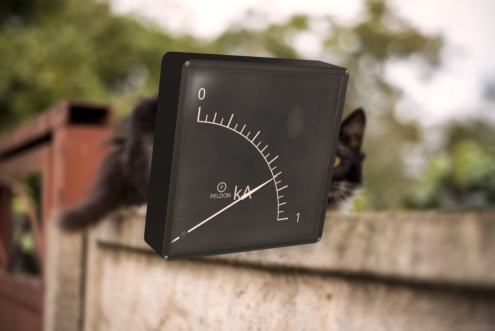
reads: **0.7** kA
